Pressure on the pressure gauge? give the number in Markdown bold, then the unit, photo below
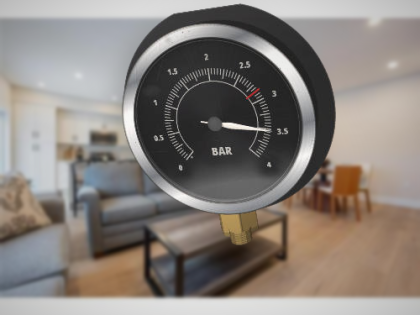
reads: **3.5** bar
